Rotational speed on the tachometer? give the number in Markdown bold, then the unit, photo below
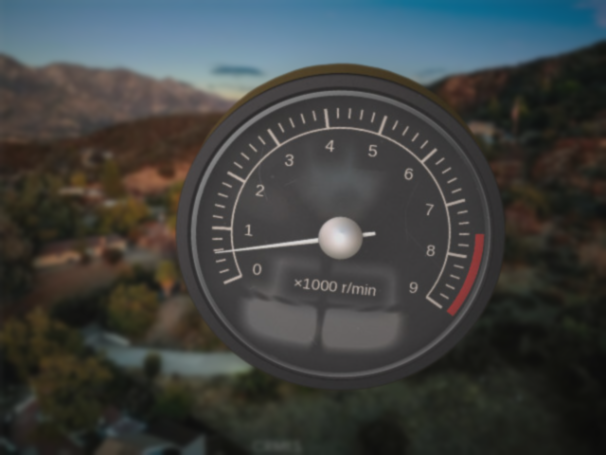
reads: **600** rpm
